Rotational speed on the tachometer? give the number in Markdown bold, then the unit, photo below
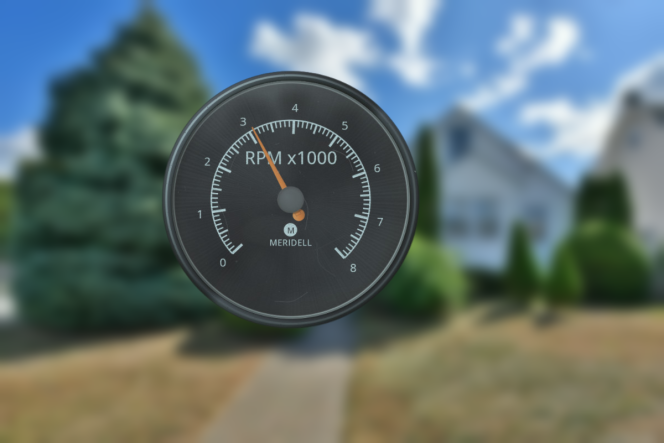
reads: **3100** rpm
